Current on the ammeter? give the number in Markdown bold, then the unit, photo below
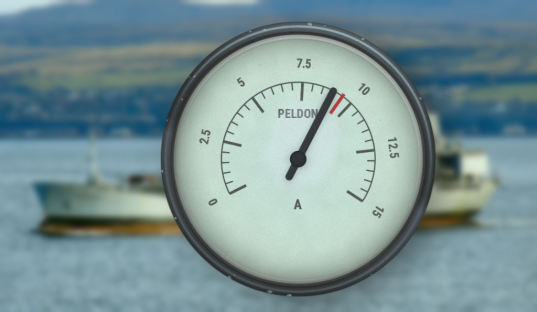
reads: **9** A
